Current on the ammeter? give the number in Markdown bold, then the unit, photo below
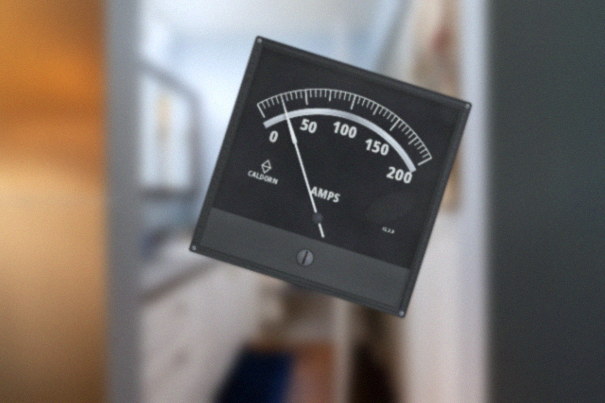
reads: **25** A
